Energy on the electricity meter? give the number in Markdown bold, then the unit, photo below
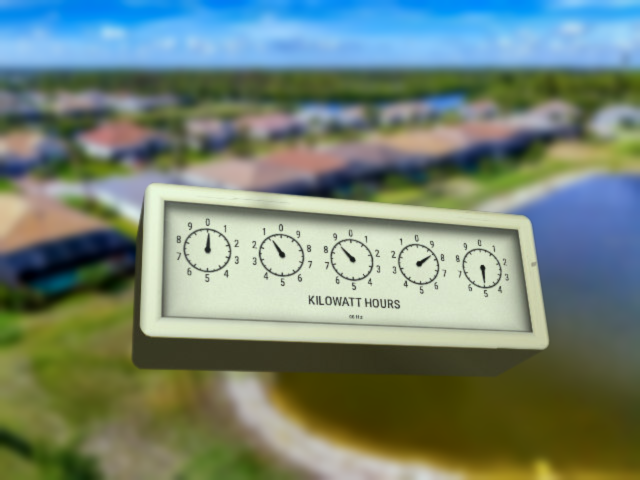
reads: **885** kWh
